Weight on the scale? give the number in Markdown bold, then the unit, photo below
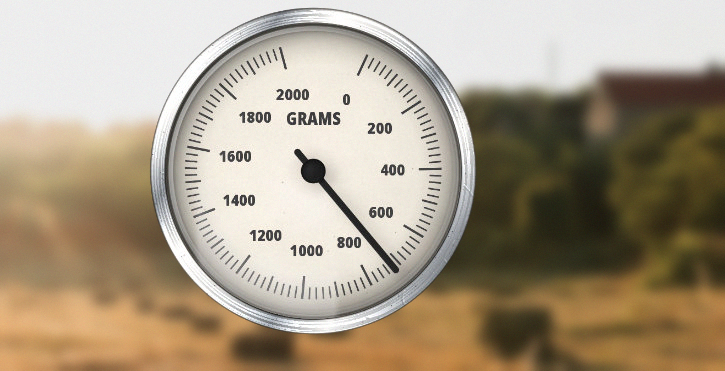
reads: **720** g
